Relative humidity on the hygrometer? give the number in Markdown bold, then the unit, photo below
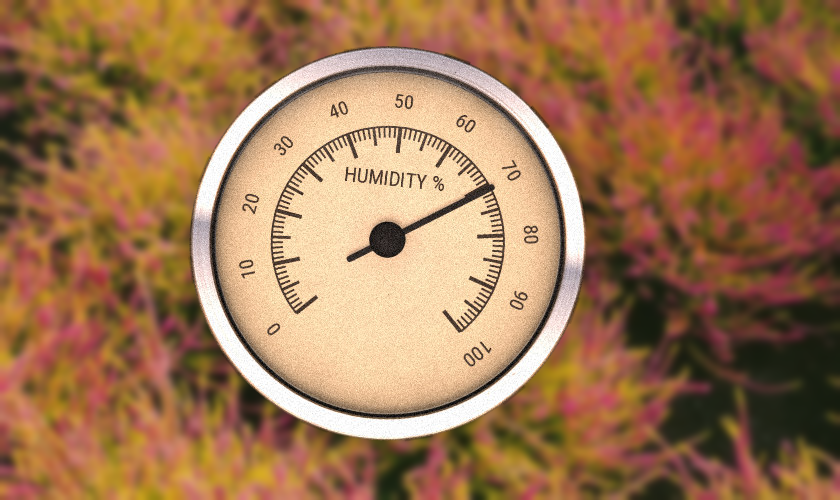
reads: **71** %
